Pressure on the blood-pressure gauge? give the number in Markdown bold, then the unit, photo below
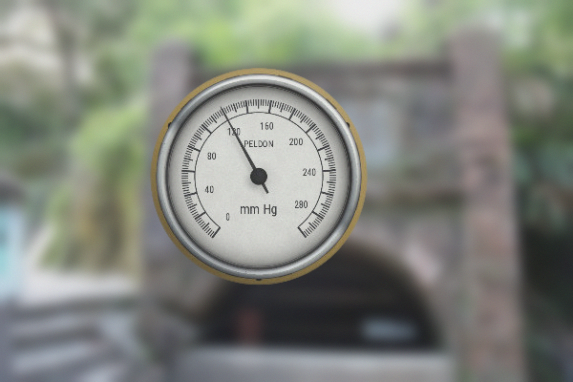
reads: **120** mmHg
